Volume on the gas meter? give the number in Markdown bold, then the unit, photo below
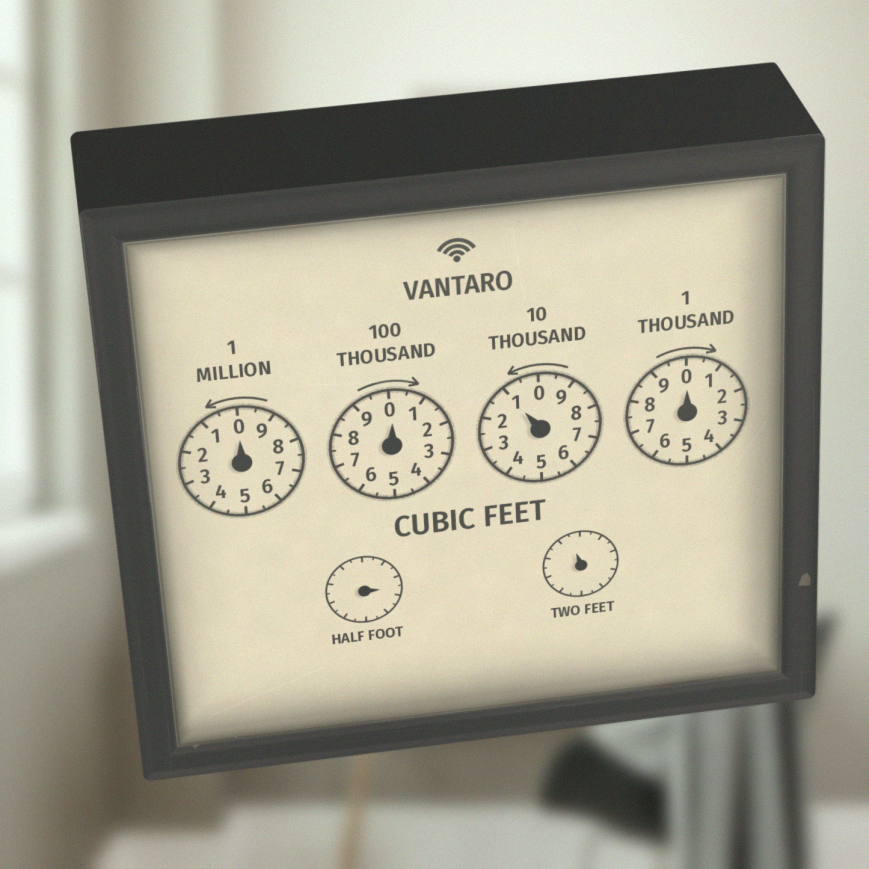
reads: **1000** ft³
